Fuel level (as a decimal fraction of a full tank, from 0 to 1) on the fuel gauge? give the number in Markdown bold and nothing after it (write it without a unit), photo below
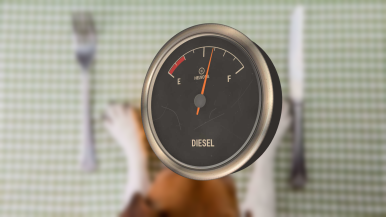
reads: **0.625**
